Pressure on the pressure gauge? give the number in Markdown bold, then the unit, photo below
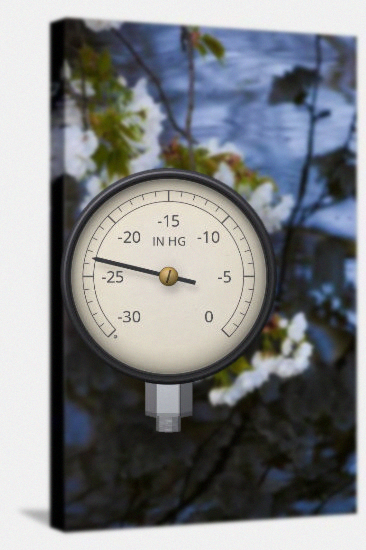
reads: **-23.5** inHg
